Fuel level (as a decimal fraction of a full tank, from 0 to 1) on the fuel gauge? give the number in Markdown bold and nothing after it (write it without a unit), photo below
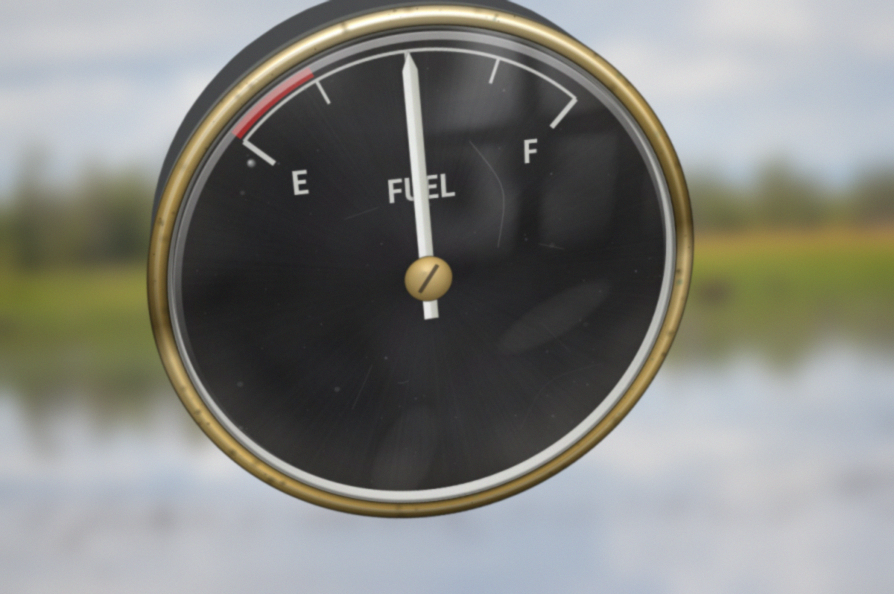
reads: **0.5**
